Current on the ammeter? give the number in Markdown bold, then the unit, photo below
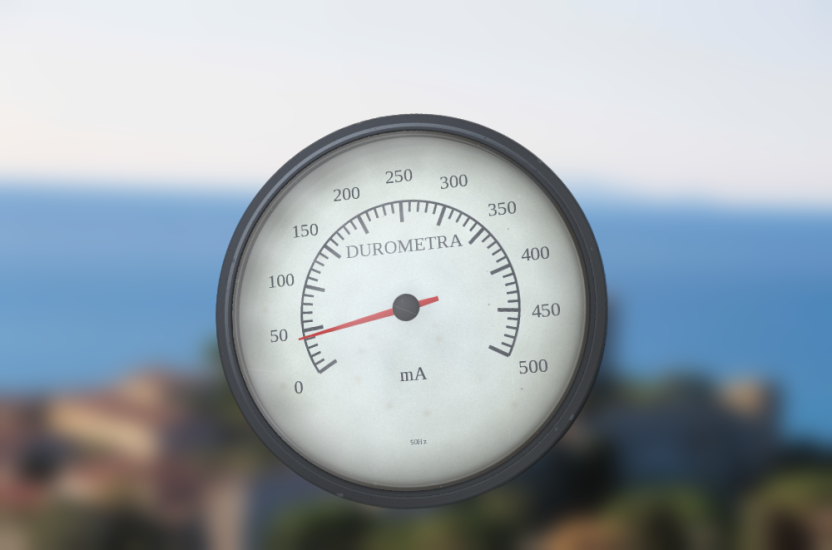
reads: **40** mA
